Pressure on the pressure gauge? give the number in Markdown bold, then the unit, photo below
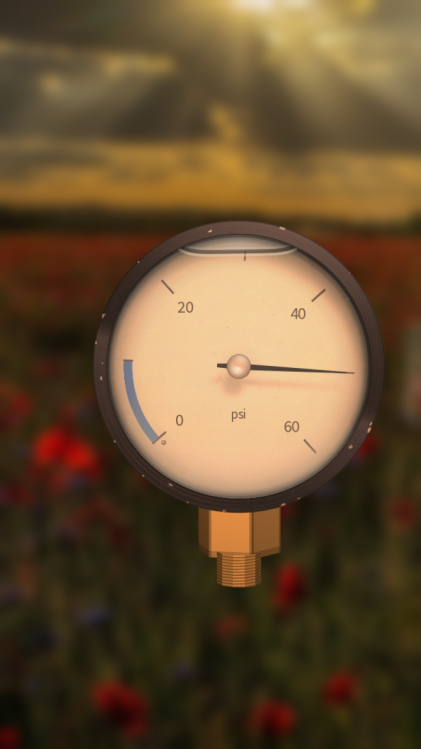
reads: **50** psi
